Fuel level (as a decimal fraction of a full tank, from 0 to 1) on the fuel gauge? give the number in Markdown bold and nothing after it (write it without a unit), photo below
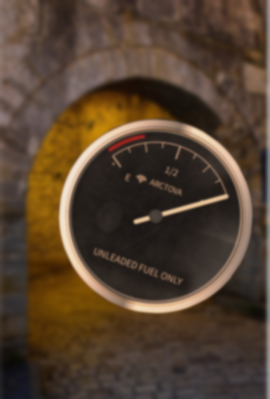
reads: **1**
